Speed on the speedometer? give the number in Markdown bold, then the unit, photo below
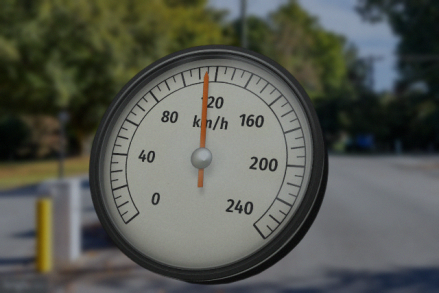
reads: **115** km/h
